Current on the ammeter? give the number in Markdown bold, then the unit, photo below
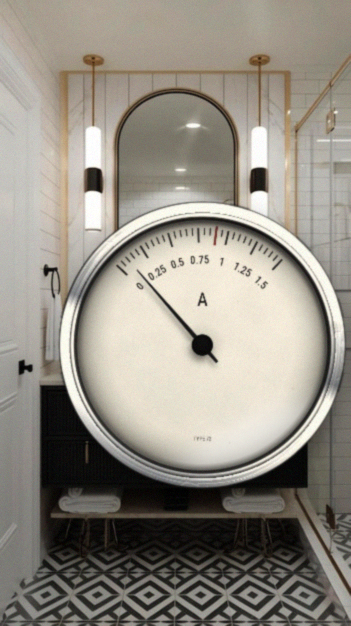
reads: **0.1** A
